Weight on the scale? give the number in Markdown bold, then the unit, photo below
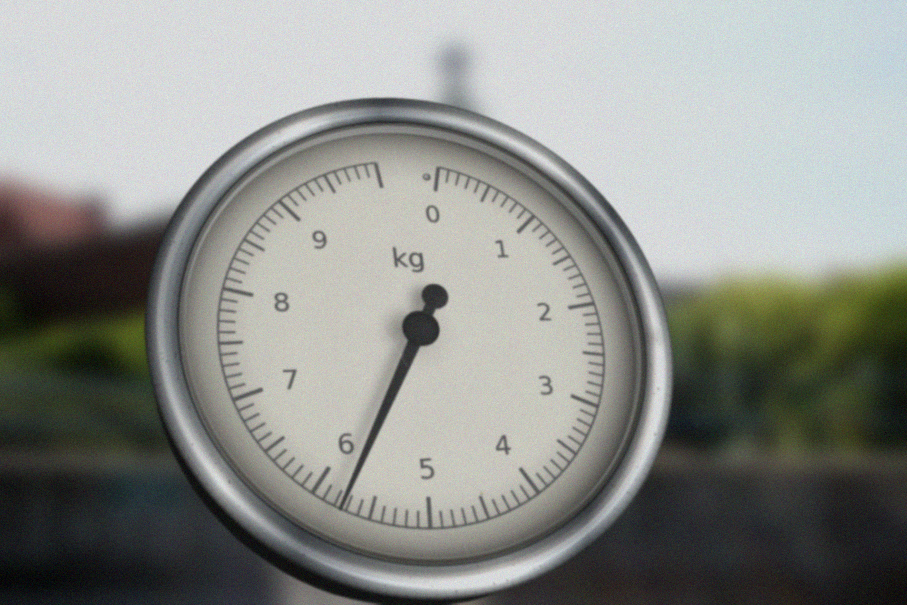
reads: **5.75** kg
